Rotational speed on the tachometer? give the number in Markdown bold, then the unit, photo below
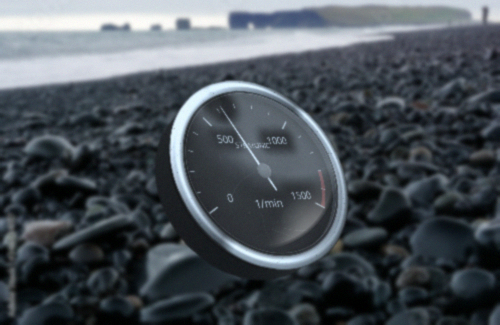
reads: **600** rpm
